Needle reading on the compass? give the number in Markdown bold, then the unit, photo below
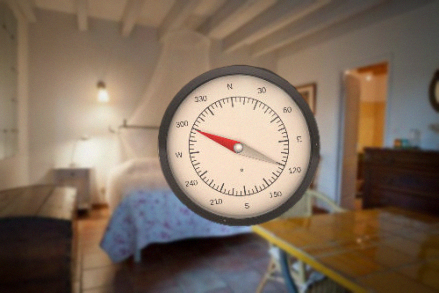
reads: **300** °
